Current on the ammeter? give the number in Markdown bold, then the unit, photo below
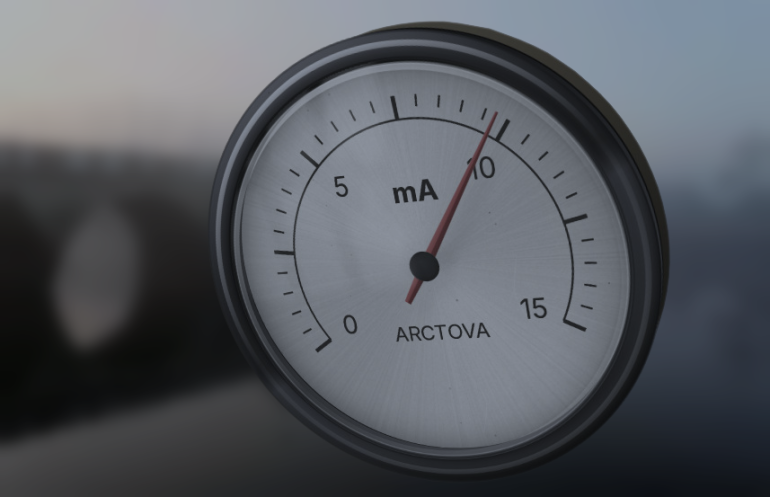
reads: **9.75** mA
